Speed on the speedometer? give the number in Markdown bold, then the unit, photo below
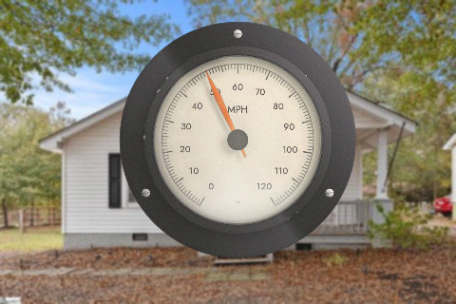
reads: **50** mph
